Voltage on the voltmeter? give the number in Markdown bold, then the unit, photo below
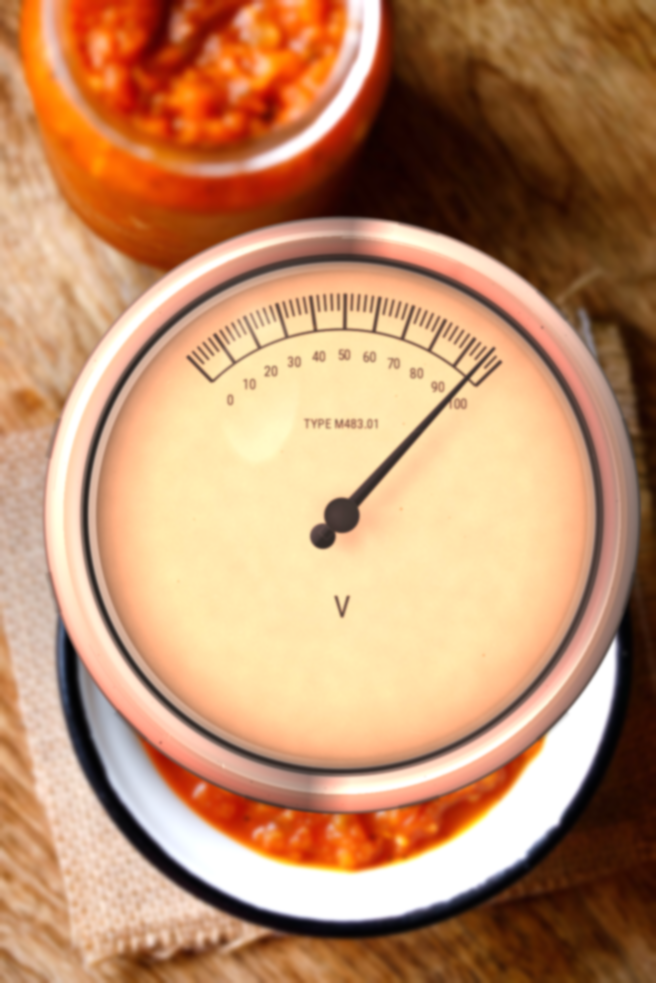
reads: **96** V
